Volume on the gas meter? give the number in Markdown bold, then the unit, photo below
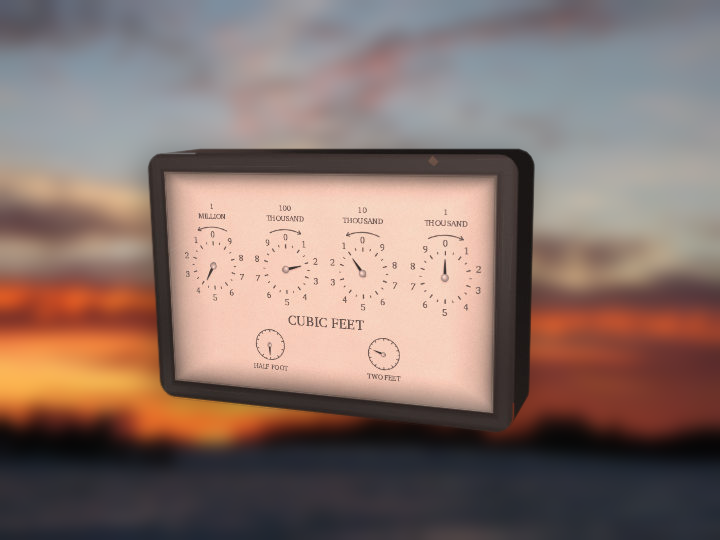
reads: **421000** ft³
